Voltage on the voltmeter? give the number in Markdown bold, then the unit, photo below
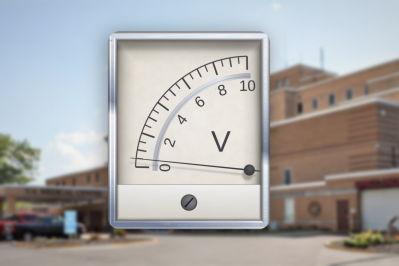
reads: **0.5** V
